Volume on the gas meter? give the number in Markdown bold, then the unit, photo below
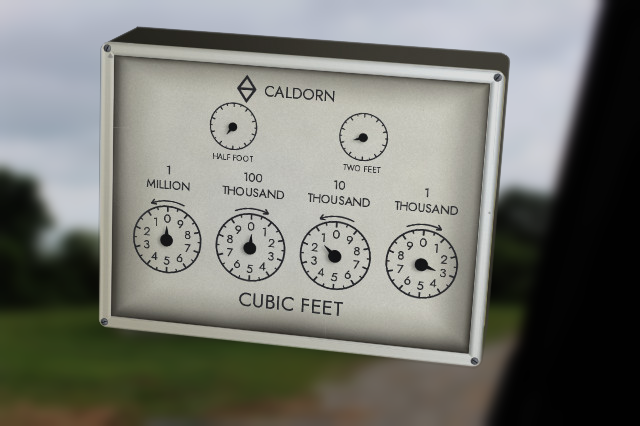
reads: **1300** ft³
